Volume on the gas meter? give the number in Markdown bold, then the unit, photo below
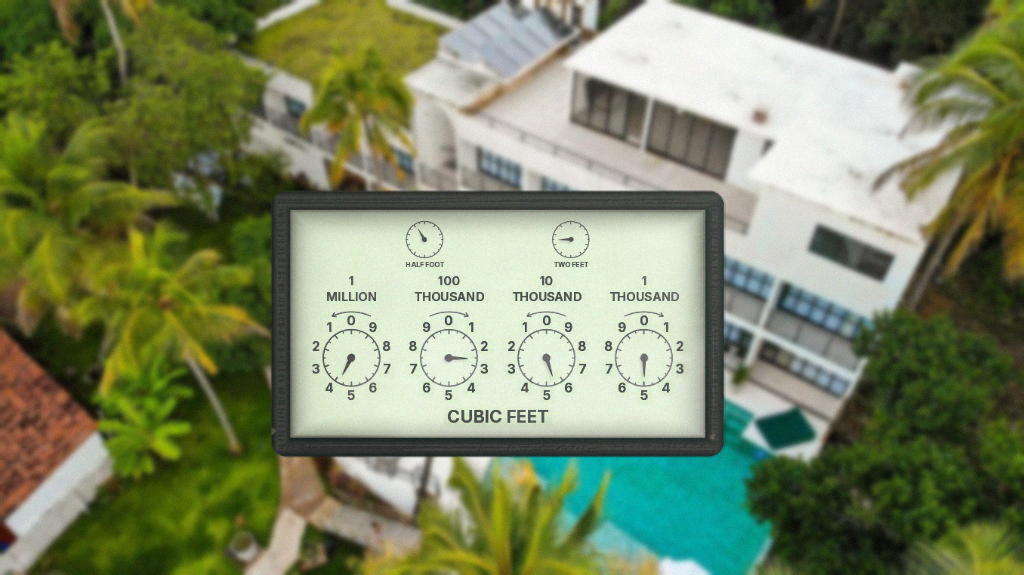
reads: **425500** ft³
